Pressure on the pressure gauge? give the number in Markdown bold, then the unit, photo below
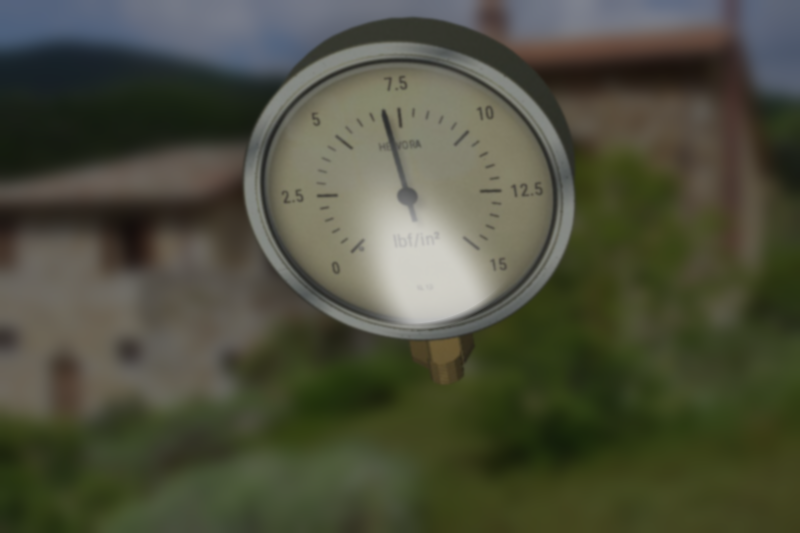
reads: **7** psi
